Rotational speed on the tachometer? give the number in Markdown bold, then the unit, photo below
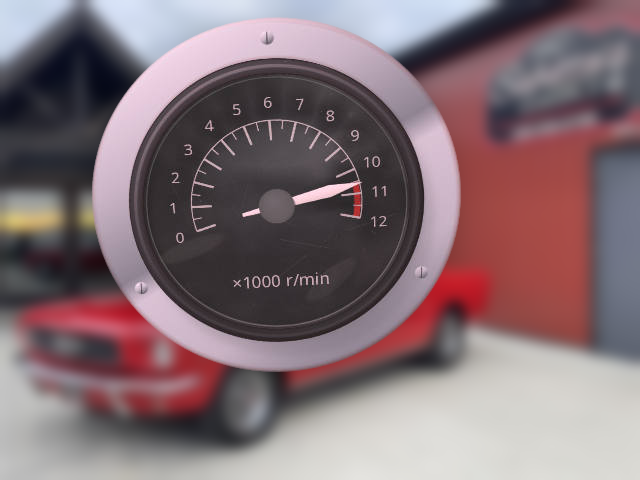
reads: **10500** rpm
